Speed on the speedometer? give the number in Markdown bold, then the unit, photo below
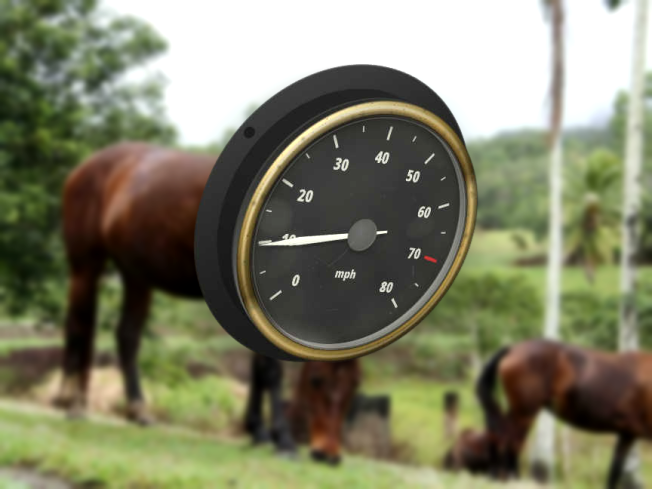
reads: **10** mph
